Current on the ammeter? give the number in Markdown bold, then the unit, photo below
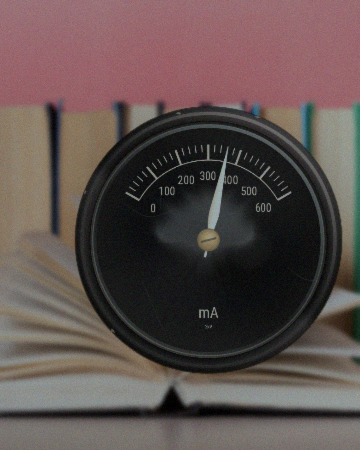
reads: **360** mA
